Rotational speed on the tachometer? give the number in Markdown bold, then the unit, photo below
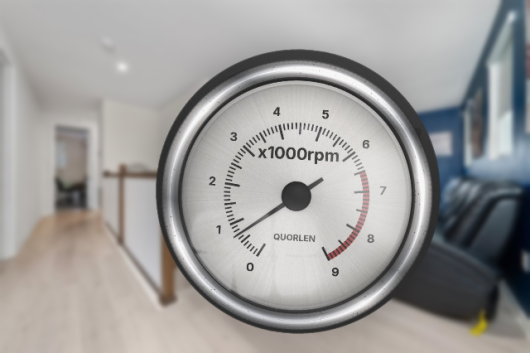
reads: **700** rpm
